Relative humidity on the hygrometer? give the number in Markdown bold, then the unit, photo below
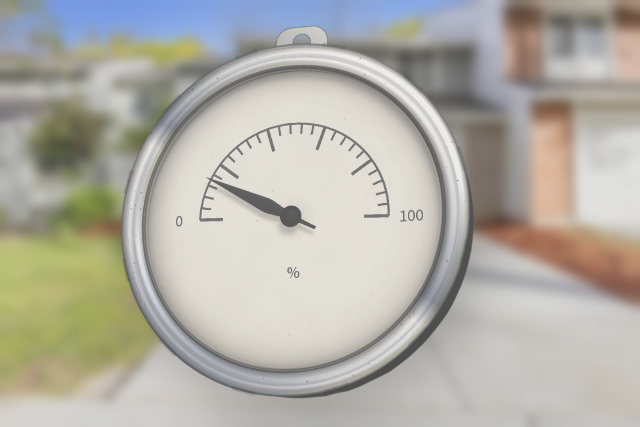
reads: **14** %
